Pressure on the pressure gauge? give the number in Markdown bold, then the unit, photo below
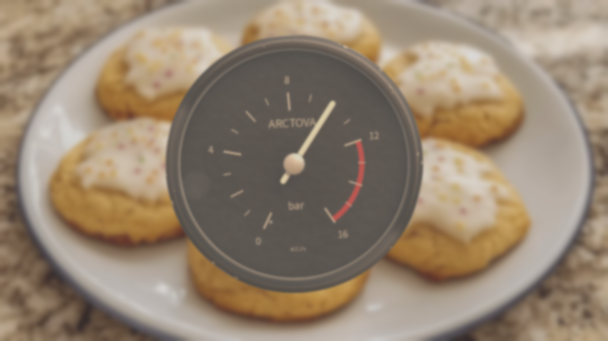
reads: **10** bar
